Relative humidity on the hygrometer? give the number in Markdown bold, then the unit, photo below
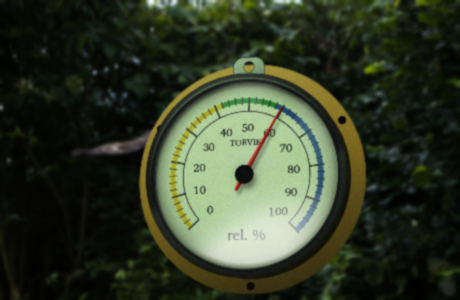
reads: **60** %
